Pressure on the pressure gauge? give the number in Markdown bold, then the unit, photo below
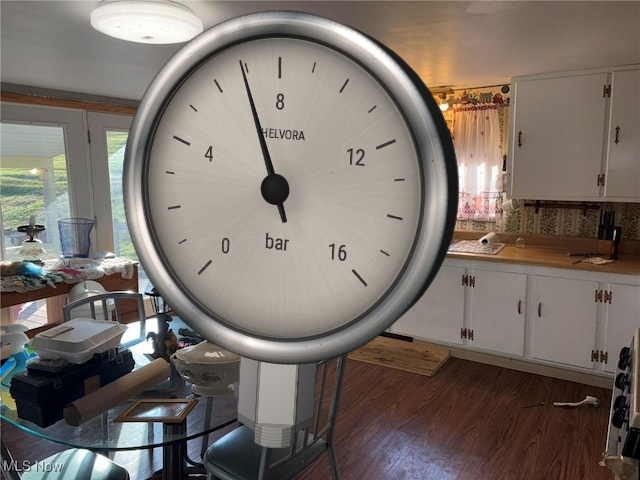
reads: **7** bar
